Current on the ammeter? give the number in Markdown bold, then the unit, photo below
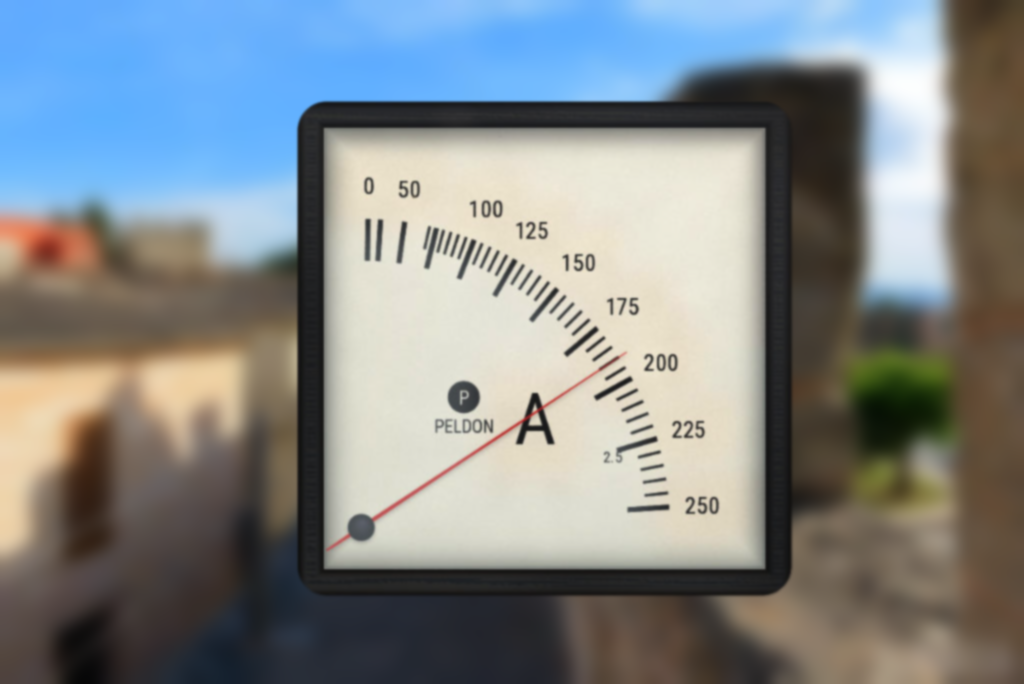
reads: **190** A
